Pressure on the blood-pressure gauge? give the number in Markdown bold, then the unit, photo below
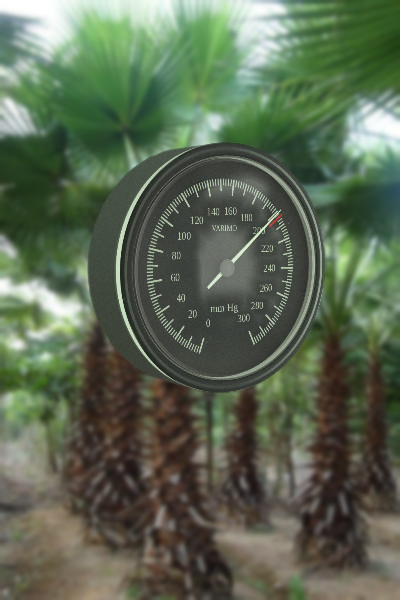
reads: **200** mmHg
